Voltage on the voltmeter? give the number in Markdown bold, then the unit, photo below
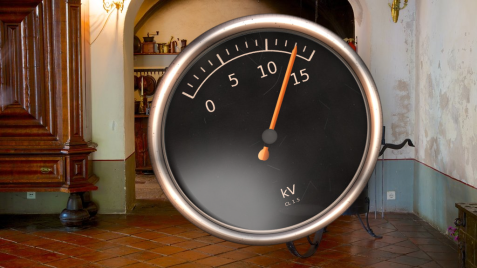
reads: **13** kV
